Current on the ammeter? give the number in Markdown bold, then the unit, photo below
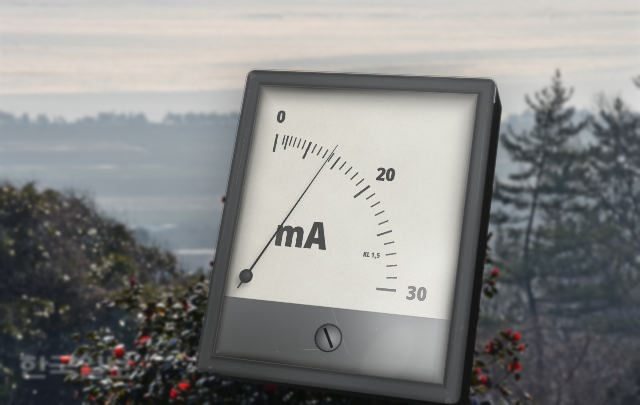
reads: **14** mA
